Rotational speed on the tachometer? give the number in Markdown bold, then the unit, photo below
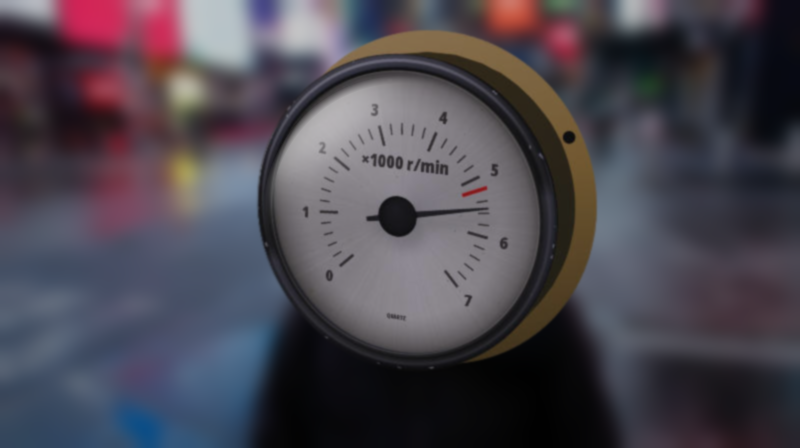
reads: **5500** rpm
